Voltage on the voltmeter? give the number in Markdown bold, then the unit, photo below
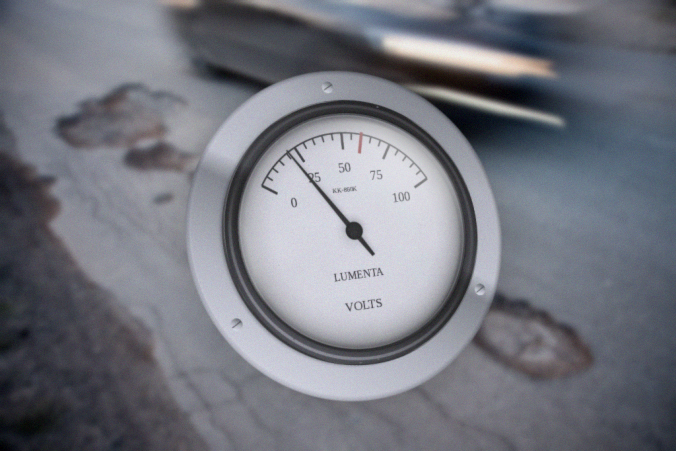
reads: **20** V
